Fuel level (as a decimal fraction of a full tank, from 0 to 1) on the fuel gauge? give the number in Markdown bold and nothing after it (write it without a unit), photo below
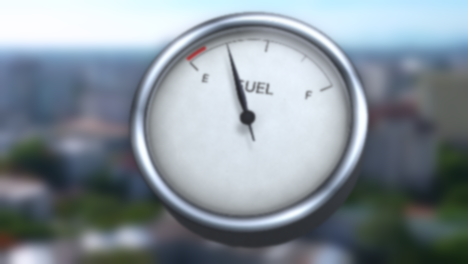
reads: **0.25**
